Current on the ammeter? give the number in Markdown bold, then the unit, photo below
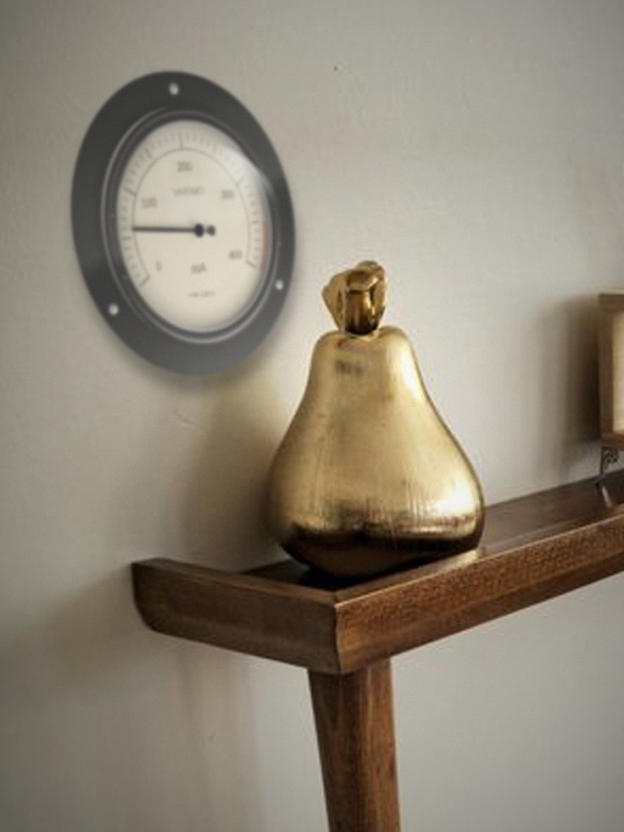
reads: **60** mA
